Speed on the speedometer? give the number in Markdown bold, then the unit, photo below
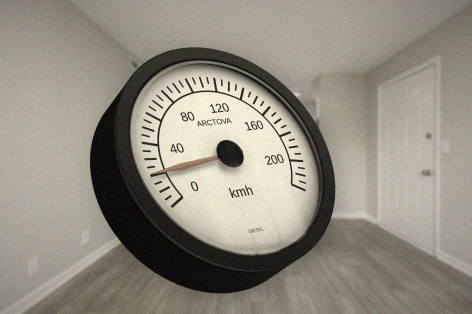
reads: **20** km/h
